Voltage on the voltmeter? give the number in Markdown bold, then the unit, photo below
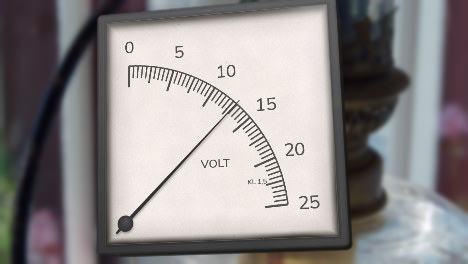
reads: **13** V
